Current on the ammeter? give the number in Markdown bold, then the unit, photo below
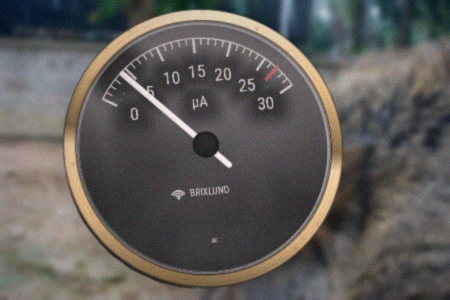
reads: **4** µA
